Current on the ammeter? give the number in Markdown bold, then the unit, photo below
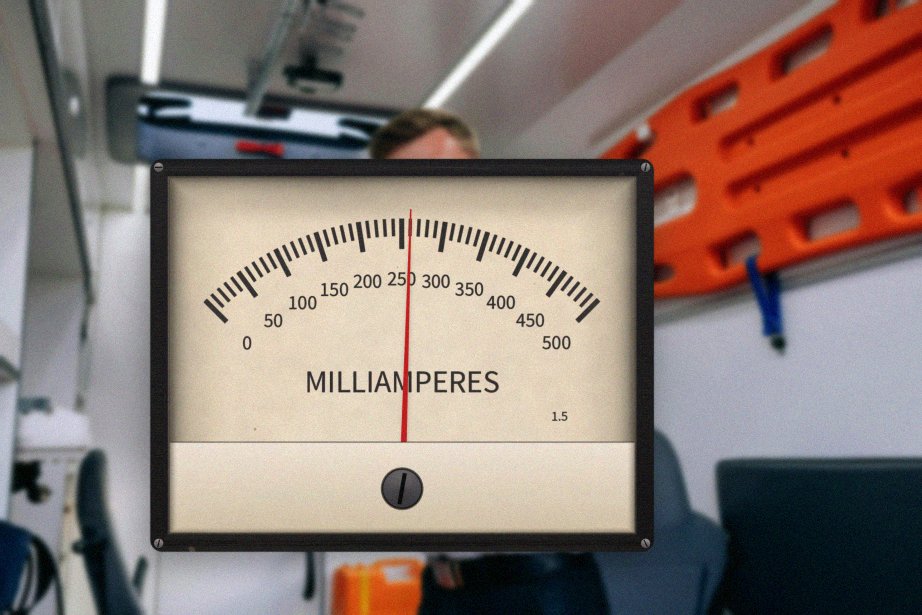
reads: **260** mA
